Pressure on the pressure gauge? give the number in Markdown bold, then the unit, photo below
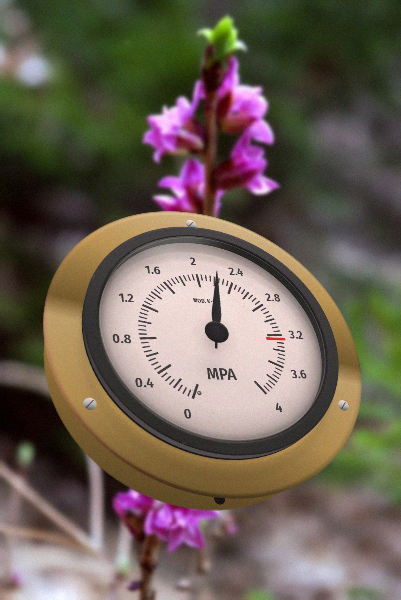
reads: **2.2** MPa
